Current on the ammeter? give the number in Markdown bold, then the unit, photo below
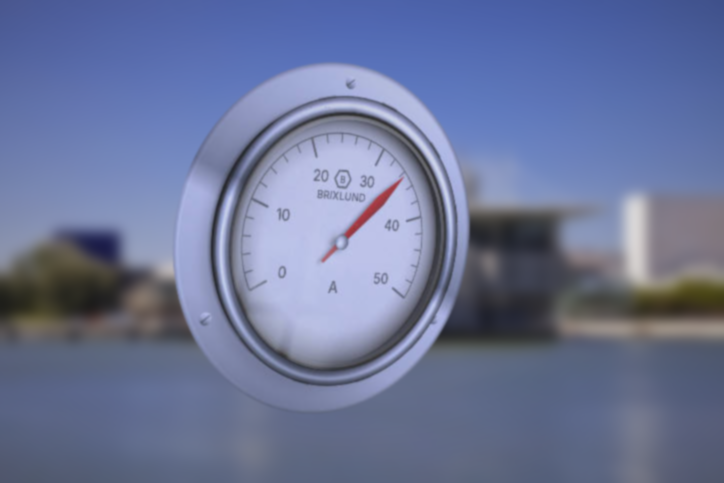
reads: **34** A
